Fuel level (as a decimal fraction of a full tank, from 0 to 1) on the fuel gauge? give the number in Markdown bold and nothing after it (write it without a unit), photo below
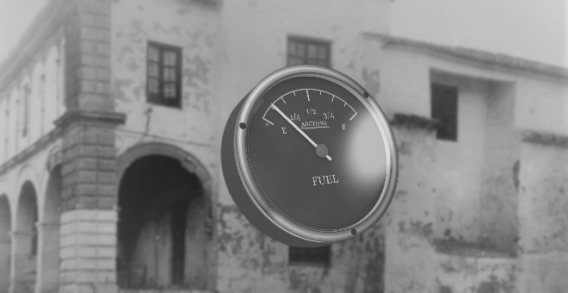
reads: **0.125**
